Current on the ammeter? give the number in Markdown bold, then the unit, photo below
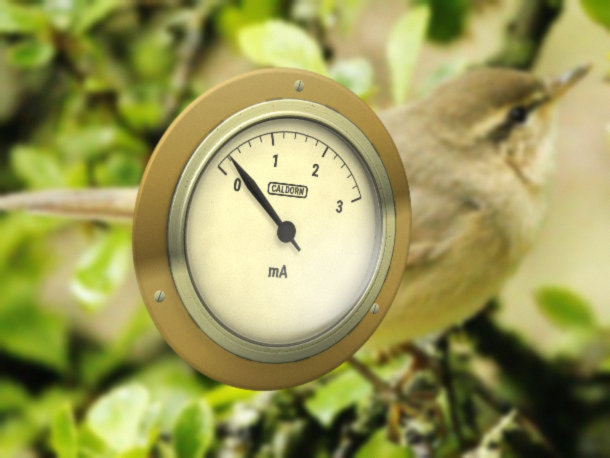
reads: **0.2** mA
